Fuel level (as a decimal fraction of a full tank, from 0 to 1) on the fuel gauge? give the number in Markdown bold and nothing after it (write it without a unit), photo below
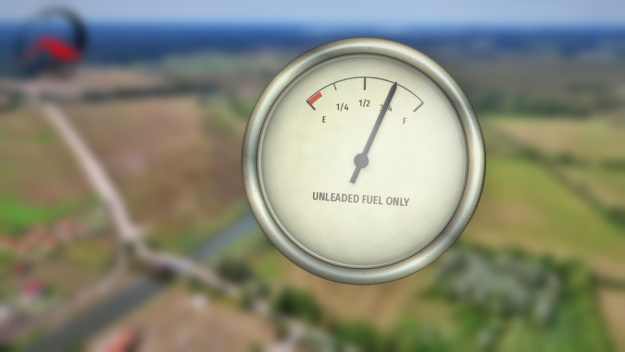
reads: **0.75**
